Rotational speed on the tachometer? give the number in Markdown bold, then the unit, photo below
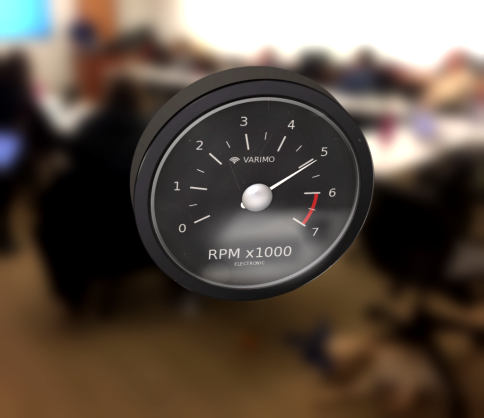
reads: **5000** rpm
